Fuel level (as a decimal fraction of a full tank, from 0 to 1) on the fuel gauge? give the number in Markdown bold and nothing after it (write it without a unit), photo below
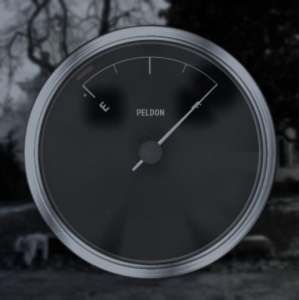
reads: **1**
